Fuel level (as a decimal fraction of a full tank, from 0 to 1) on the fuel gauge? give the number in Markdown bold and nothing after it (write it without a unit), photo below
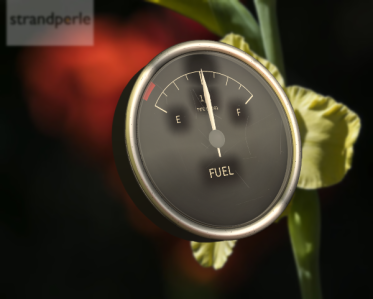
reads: **0.5**
